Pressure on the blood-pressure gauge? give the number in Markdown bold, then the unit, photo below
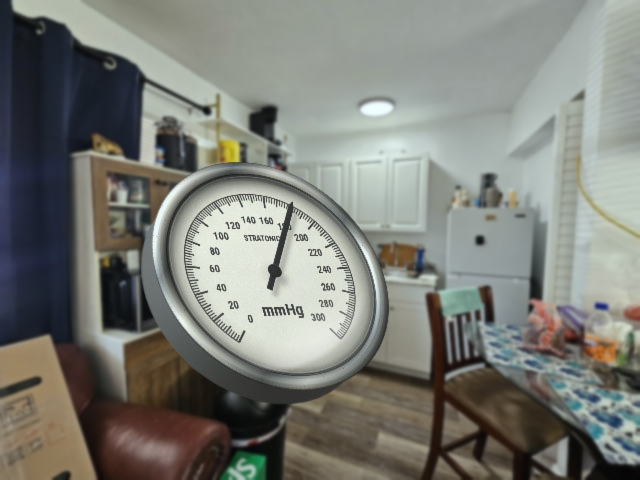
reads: **180** mmHg
